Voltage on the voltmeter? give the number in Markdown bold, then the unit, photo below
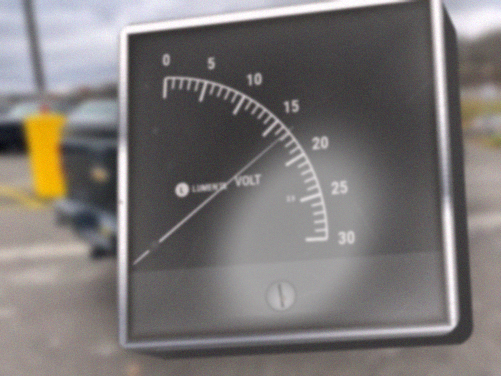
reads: **17** V
